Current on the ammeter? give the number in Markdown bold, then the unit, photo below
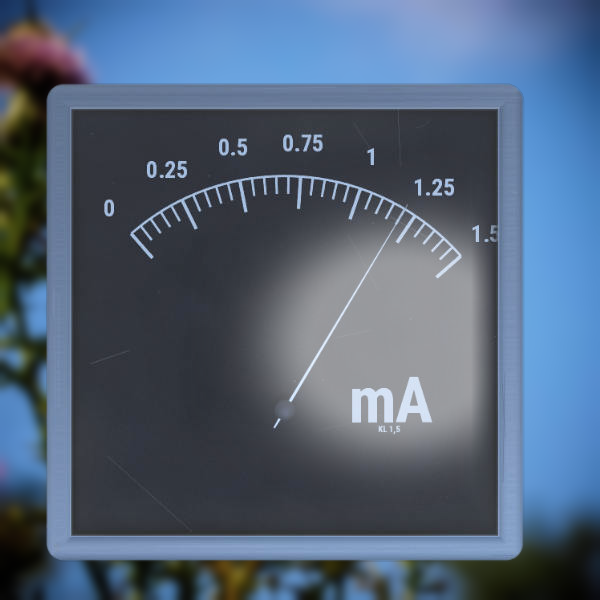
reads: **1.2** mA
